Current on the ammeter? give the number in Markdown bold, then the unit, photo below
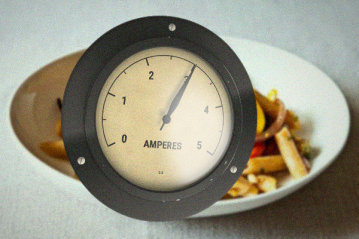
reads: **3** A
